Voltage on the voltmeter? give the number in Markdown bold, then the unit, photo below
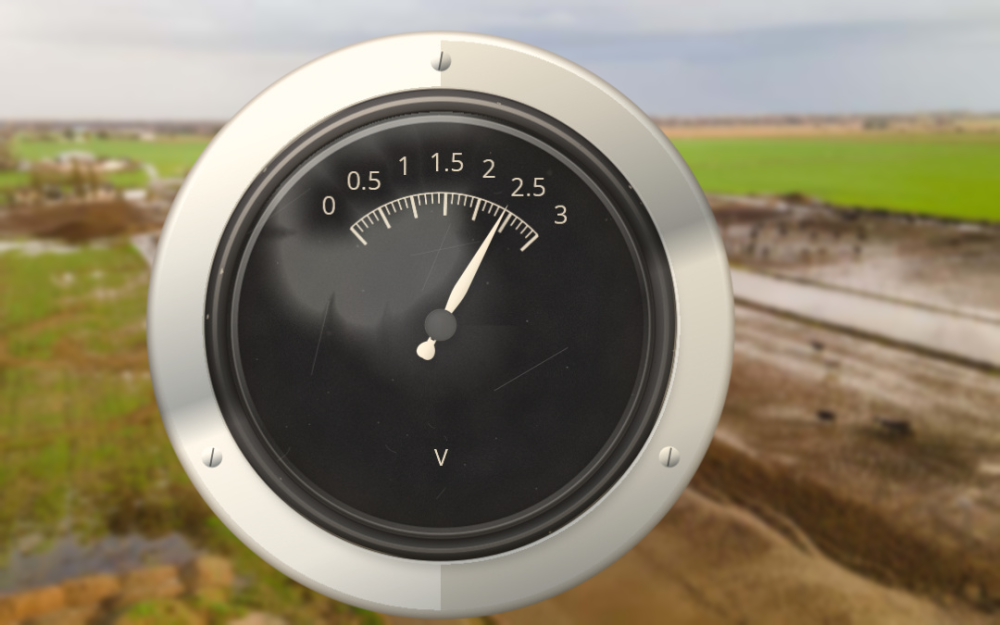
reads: **2.4** V
